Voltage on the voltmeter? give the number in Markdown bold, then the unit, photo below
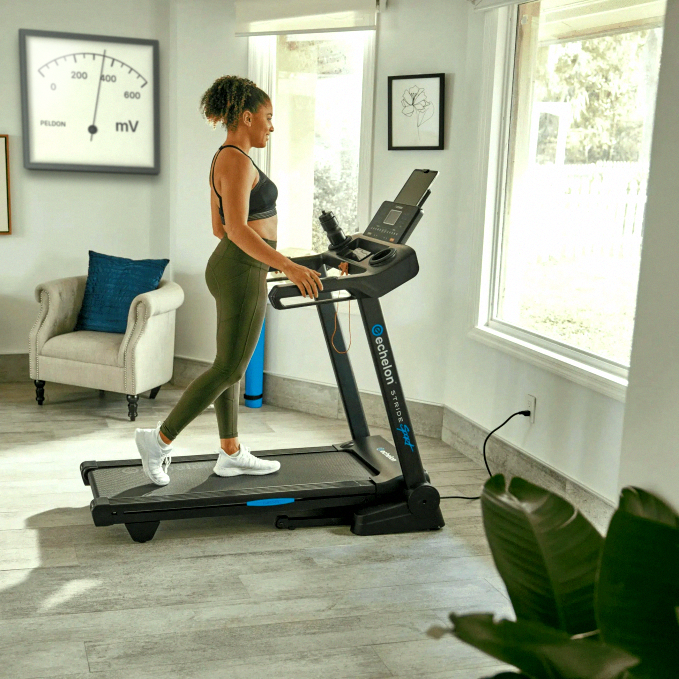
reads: **350** mV
